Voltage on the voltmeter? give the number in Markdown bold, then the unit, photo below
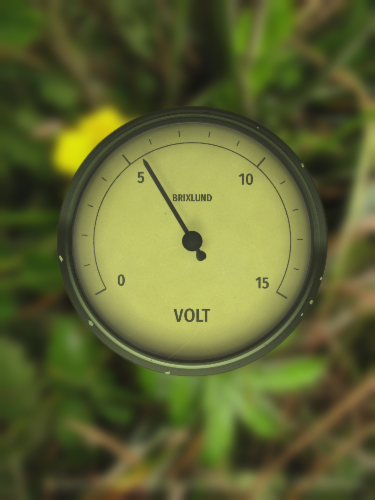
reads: **5.5** V
